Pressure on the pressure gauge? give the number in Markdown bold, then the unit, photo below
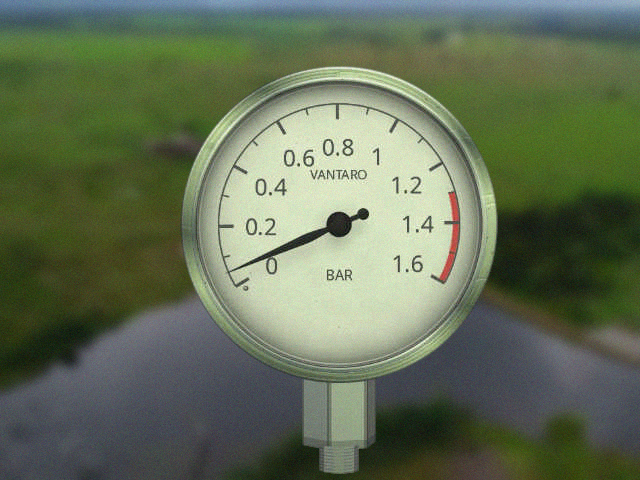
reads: **0.05** bar
